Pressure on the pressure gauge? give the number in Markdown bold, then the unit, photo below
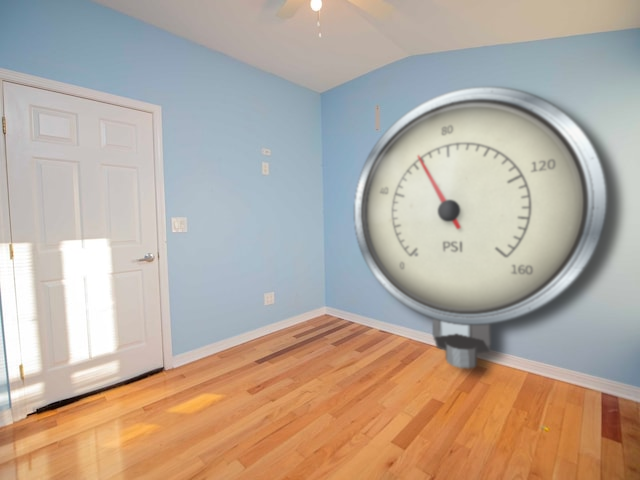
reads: **65** psi
